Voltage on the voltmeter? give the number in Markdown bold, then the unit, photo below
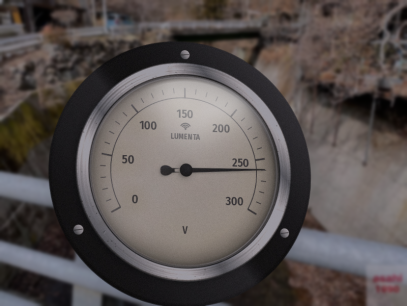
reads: **260** V
